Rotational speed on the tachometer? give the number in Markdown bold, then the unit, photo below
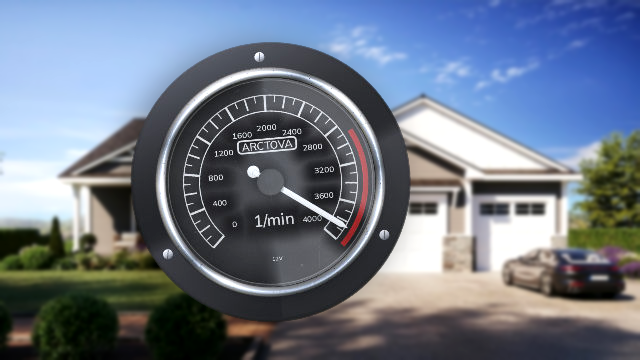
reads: **3850** rpm
